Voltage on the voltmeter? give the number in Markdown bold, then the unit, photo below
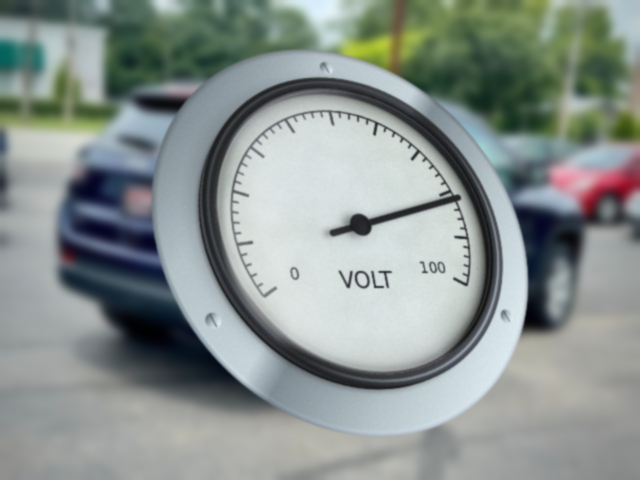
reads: **82** V
